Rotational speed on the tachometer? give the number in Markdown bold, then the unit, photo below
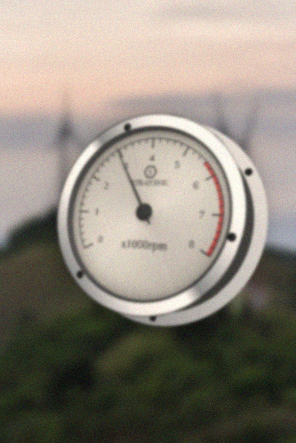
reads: **3000** rpm
